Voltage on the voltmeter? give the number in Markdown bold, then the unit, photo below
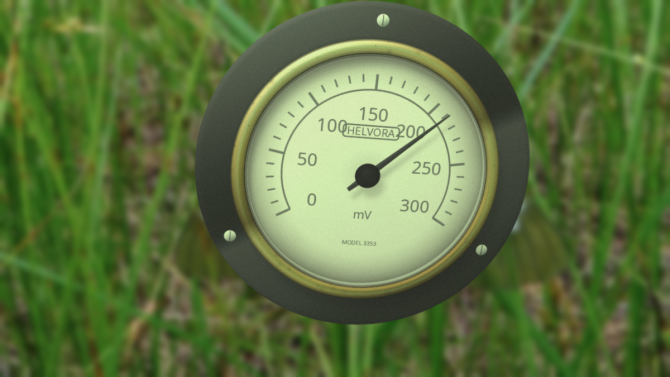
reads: **210** mV
